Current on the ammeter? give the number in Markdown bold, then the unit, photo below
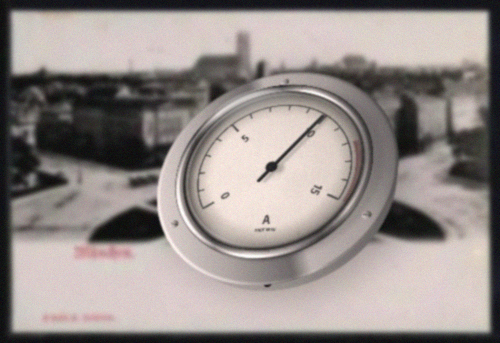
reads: **10** A
